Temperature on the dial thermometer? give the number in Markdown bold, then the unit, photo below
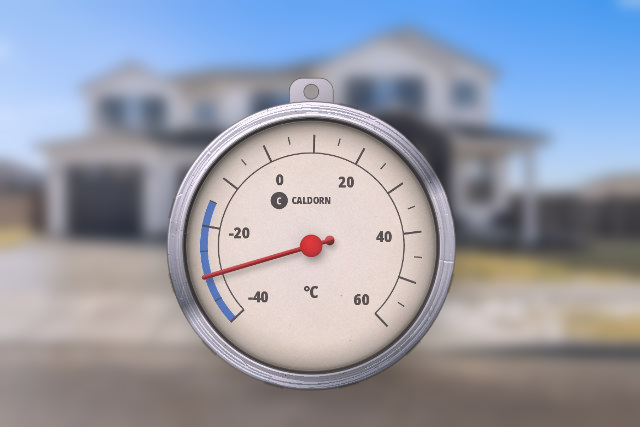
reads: **-30** °C
